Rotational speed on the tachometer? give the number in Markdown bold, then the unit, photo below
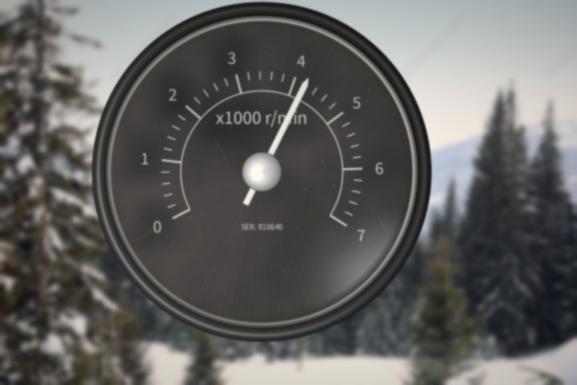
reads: **4200** rpm
